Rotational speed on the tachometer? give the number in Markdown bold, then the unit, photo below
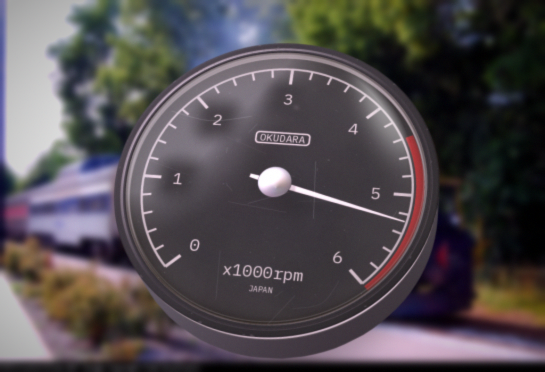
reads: **5300** rpm
